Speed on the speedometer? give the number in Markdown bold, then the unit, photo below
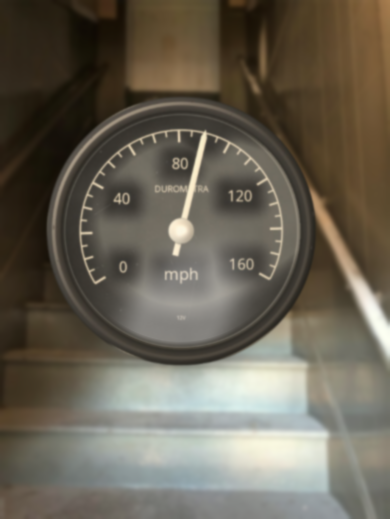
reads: **90** mph
